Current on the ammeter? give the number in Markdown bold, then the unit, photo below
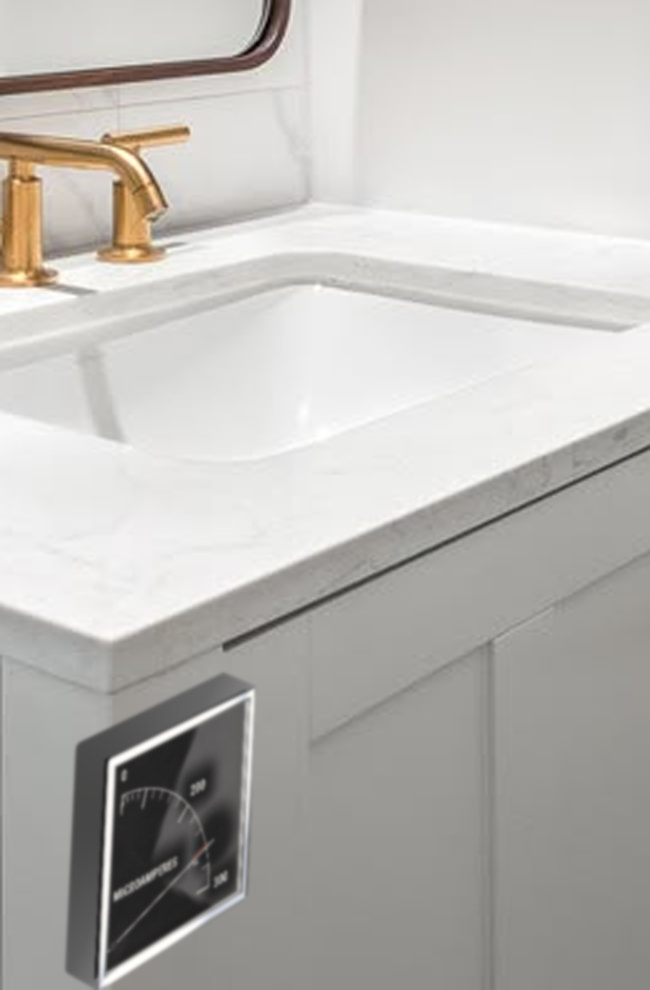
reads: **260** µA
